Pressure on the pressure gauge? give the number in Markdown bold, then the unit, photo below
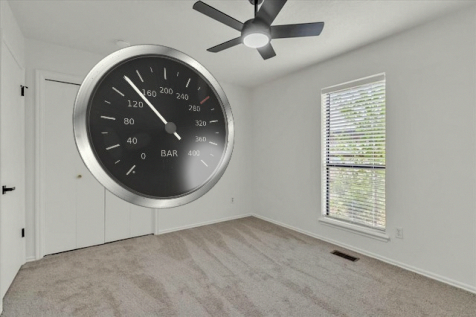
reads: **140** bar
